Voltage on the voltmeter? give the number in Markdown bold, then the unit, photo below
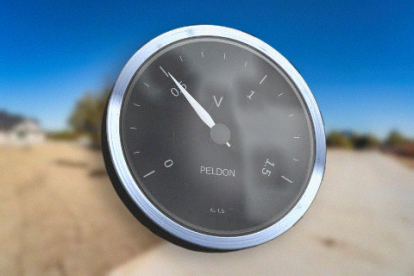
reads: **0.5** V
